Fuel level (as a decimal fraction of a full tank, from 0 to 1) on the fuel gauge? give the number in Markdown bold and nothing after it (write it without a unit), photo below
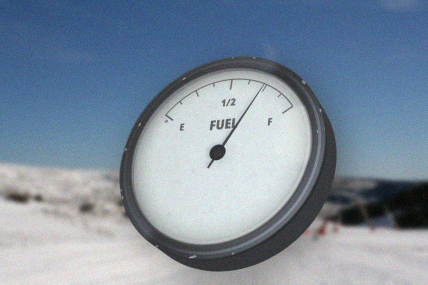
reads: **0.75**
